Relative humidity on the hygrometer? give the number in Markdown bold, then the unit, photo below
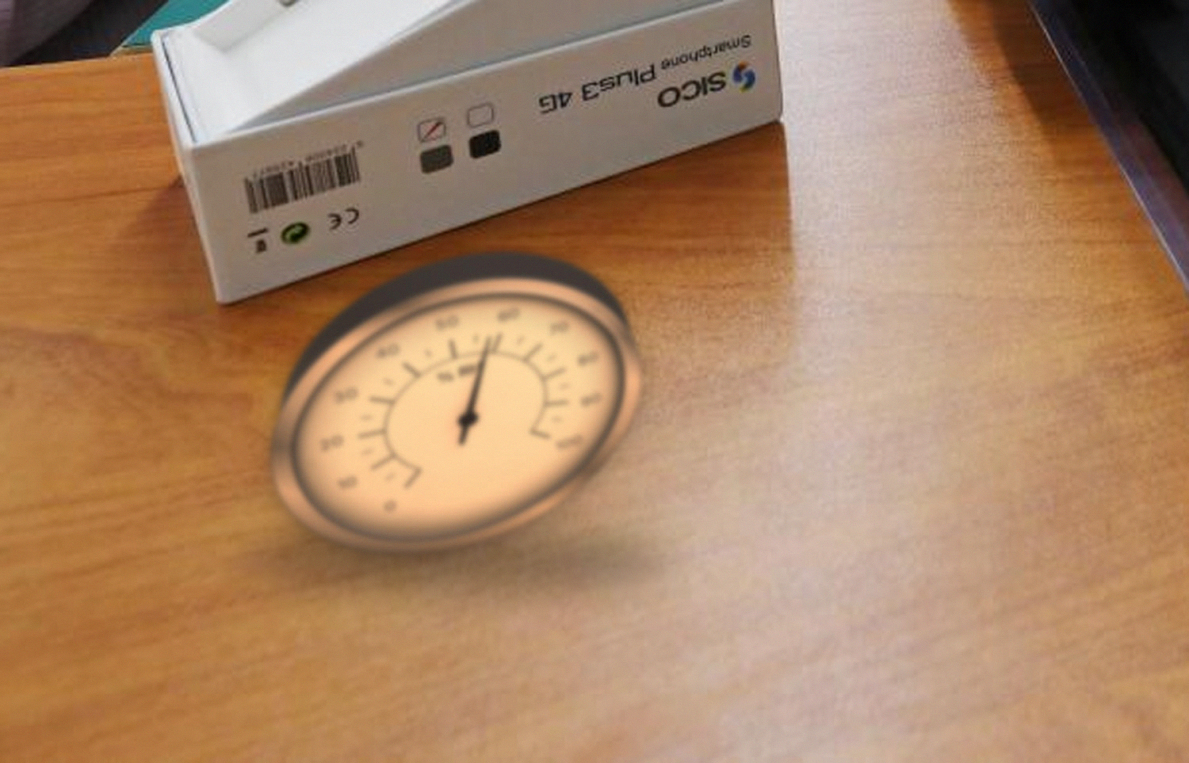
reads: **57.5** %
